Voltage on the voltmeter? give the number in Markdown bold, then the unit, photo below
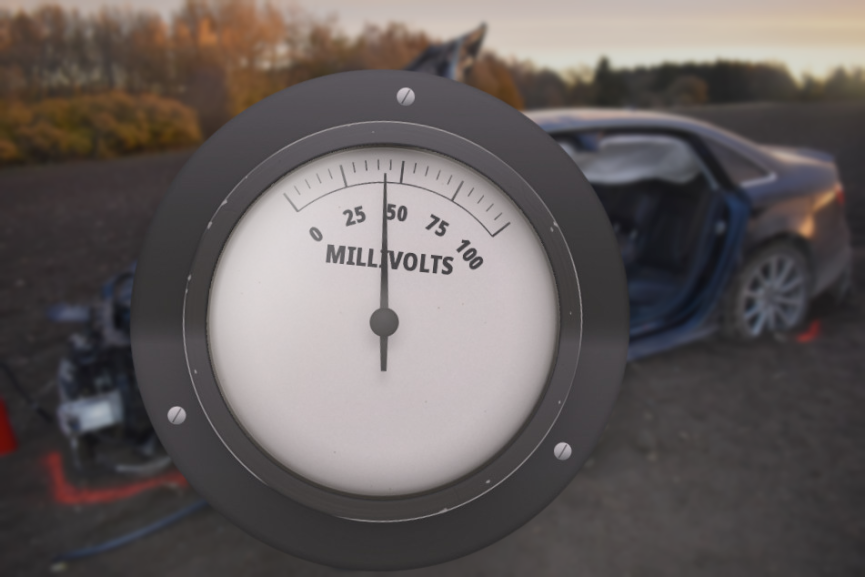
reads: **42.5** mV
